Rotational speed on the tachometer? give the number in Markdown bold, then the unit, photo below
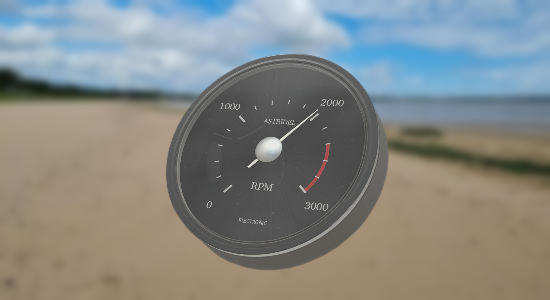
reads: **2000** rpm
